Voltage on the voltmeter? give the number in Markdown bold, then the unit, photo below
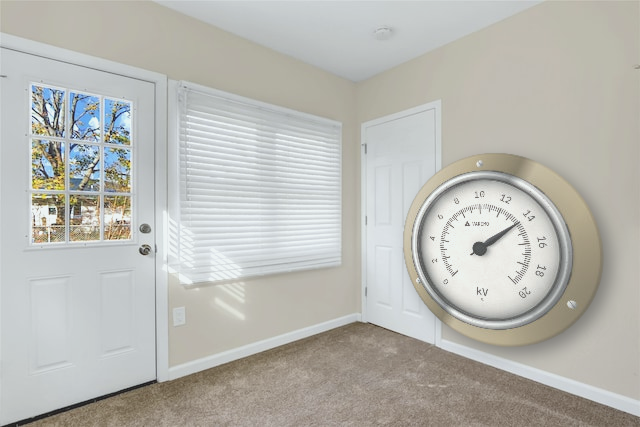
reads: **14** kV
